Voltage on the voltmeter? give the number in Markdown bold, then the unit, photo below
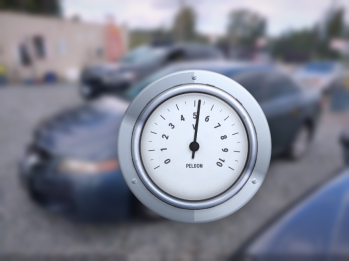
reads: **5.25** V
